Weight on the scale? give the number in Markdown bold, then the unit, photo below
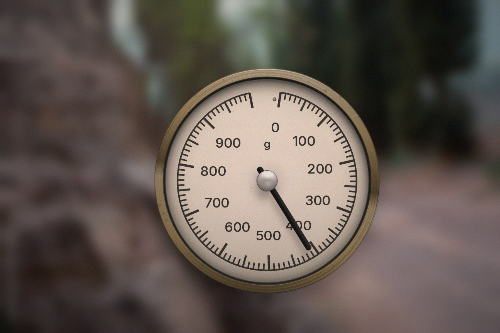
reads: **410** g
